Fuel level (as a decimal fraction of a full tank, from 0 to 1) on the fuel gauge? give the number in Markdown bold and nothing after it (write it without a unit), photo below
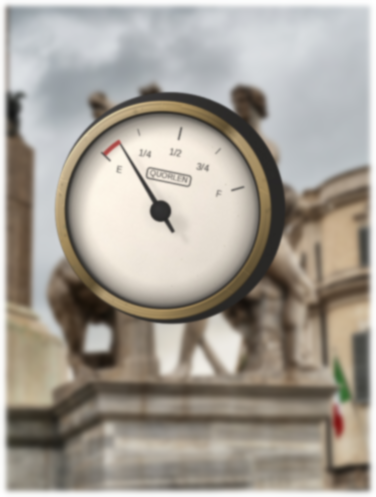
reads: **0.125**
